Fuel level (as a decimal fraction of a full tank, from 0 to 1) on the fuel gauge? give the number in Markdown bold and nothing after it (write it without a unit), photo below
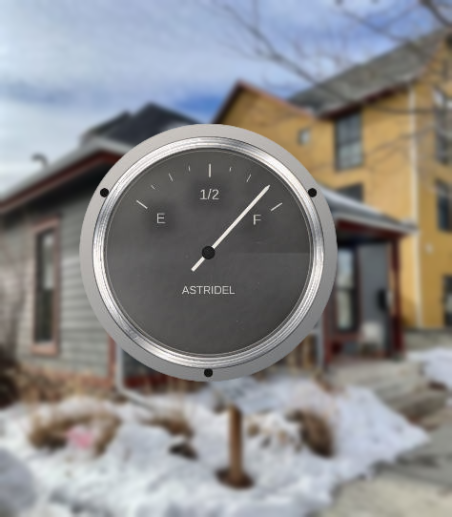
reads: **0.875**
